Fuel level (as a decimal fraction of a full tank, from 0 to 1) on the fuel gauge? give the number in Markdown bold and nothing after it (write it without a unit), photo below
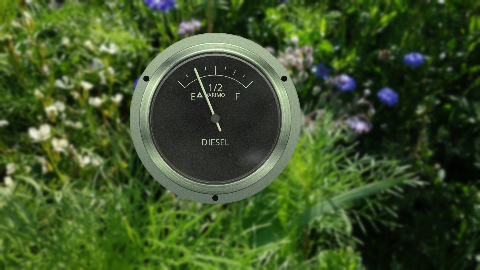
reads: **0.25**
